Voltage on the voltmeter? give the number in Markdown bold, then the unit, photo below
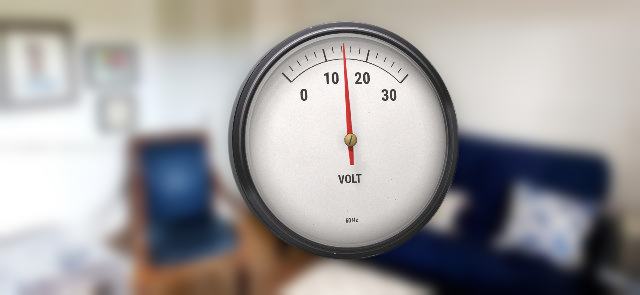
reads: **14** V
